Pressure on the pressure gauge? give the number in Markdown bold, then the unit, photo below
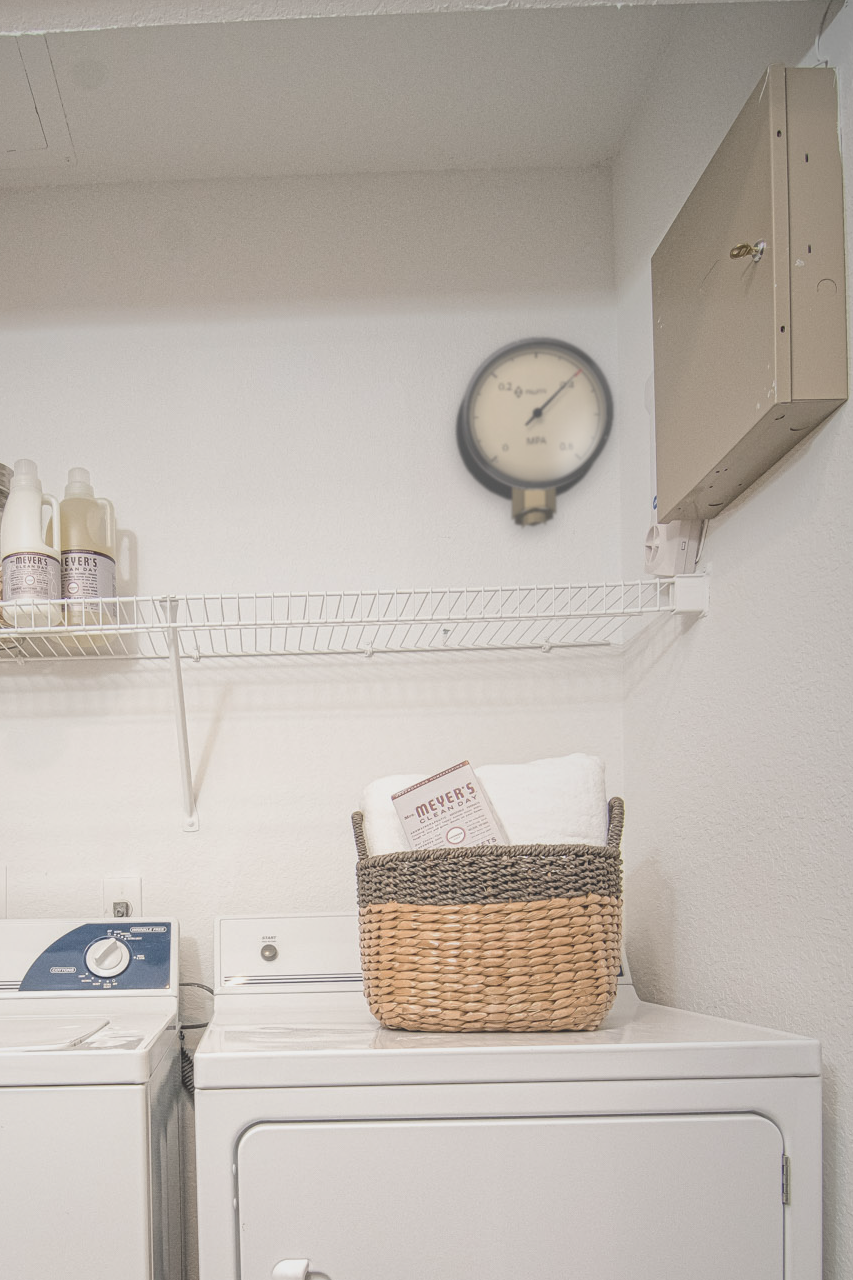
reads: **0.4** MPa
